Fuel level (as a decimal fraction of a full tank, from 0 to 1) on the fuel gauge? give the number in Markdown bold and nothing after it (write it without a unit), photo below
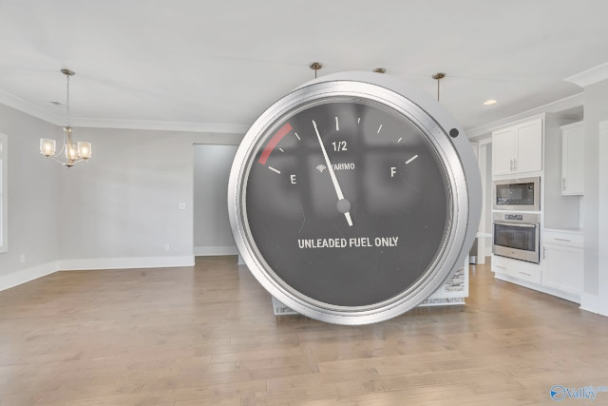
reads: **0.375**
